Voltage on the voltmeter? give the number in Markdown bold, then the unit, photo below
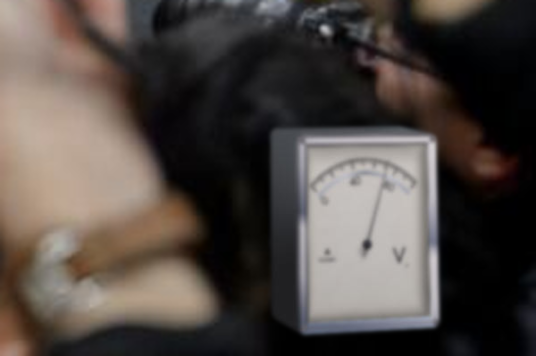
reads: **70** V
